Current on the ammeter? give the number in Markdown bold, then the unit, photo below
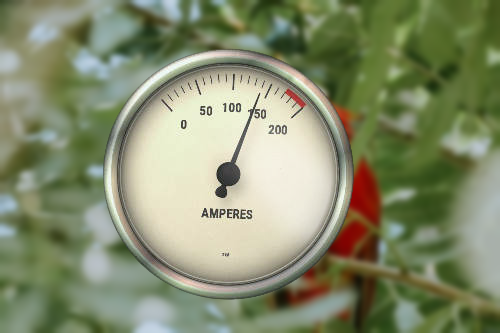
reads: **140** A
